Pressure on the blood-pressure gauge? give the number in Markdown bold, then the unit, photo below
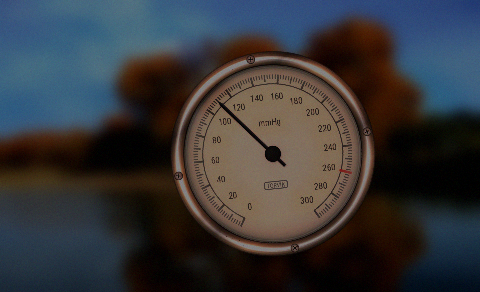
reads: **110** mmHg
